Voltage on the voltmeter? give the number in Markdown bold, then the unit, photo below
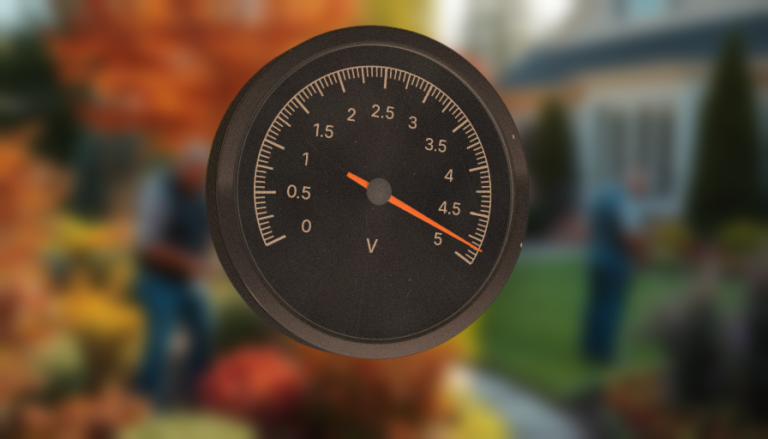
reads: **4.85** V
